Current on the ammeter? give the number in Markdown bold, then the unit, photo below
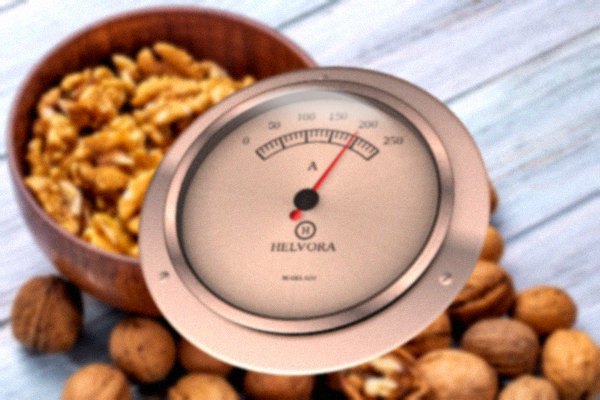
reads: **200** A
